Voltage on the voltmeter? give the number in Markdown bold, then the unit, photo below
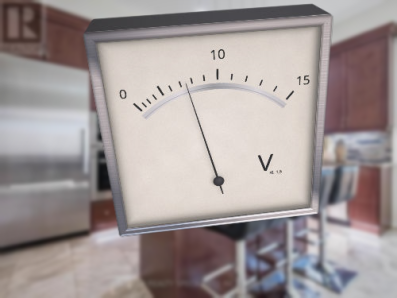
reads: **7.5** V
